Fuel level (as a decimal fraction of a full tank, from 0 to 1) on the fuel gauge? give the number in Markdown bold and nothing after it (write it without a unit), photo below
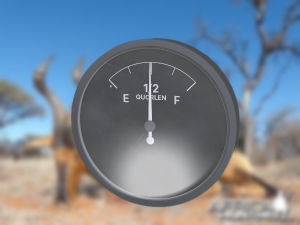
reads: **0.5**
